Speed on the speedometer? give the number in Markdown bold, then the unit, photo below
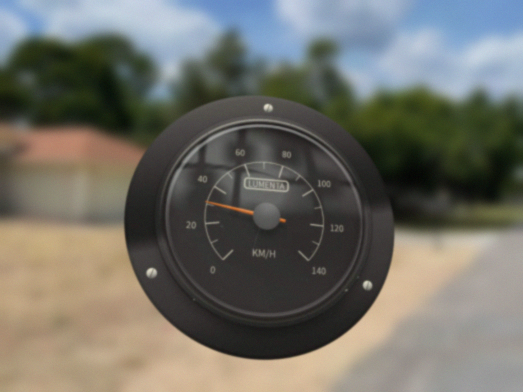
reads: **30** km/h
